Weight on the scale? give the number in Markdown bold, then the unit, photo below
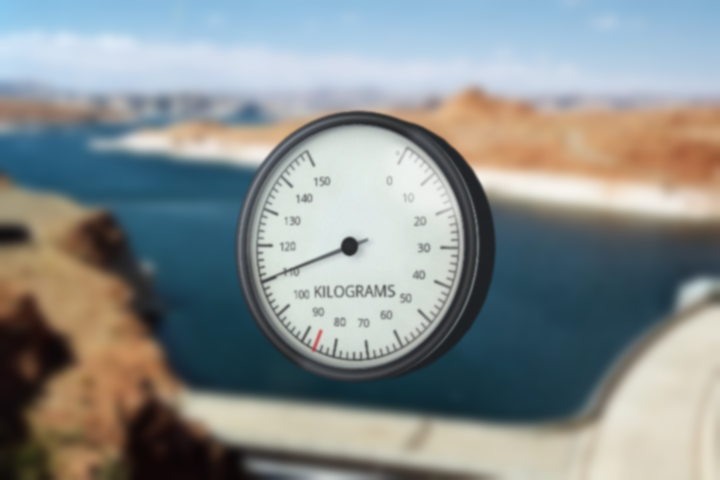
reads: **110** kg
